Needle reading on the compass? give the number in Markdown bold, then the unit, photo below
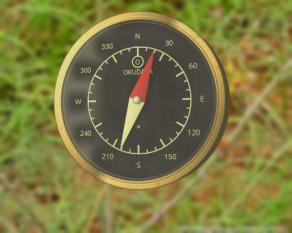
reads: **20** °
